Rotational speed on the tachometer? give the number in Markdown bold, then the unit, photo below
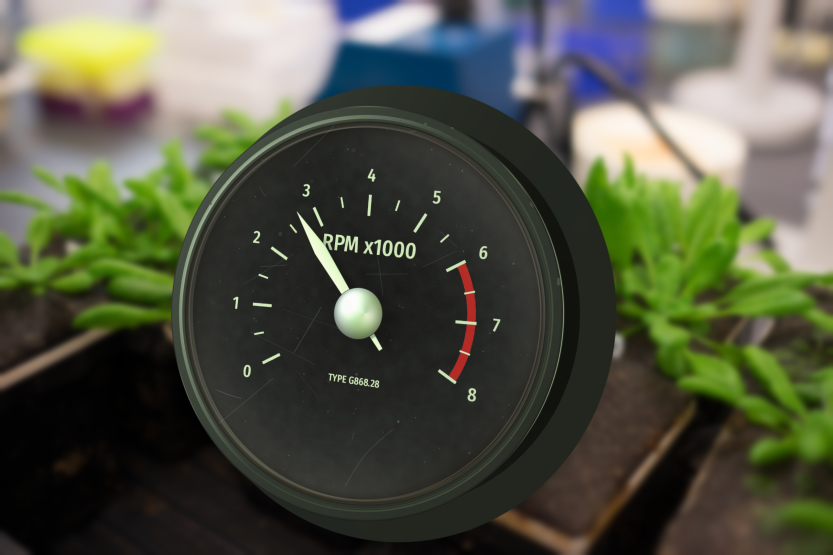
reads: **2750** rpm
